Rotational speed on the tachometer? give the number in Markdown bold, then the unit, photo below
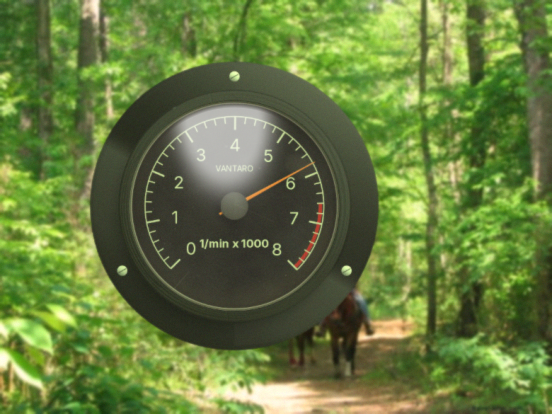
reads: **5800** rpm
